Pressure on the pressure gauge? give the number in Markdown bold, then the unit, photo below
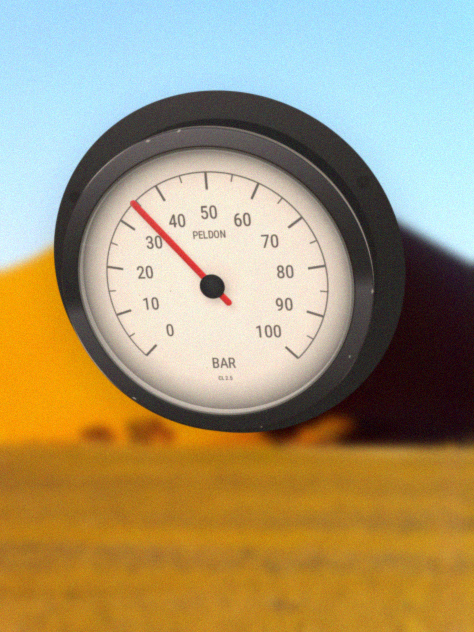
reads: **35** bar
